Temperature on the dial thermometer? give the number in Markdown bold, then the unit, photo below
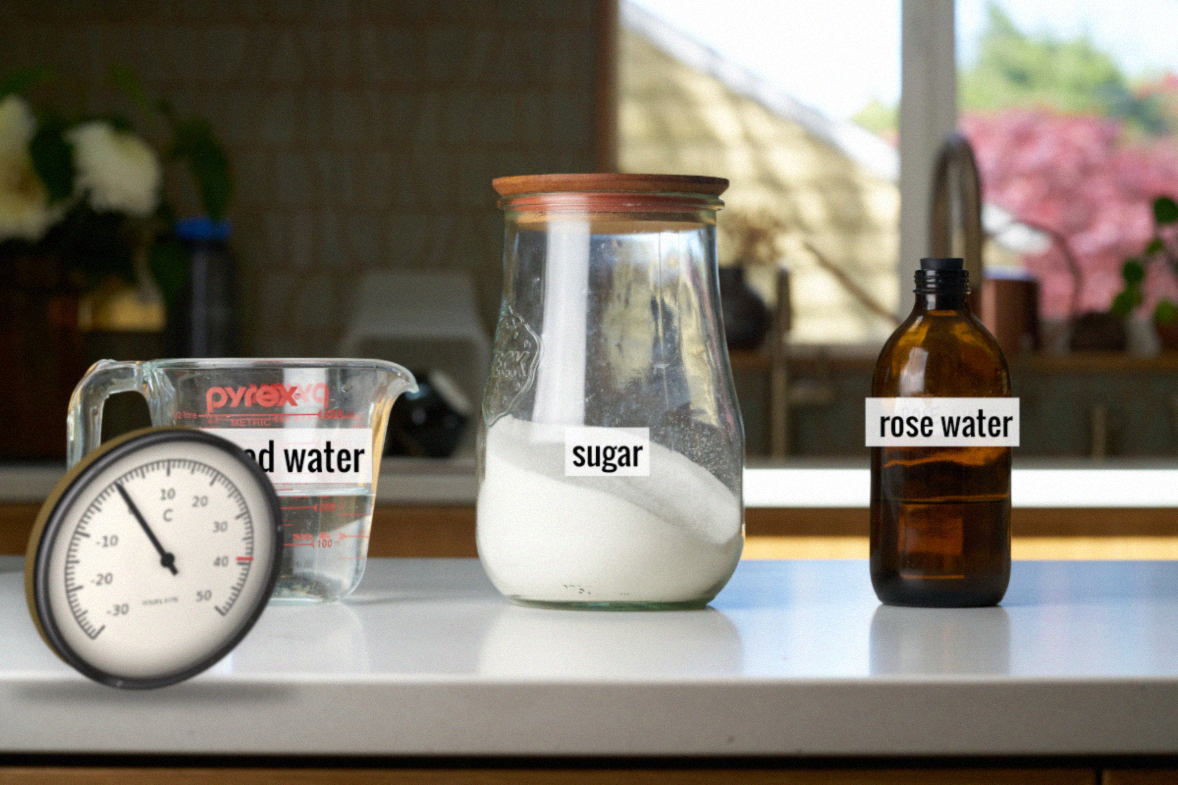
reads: **0** °C
